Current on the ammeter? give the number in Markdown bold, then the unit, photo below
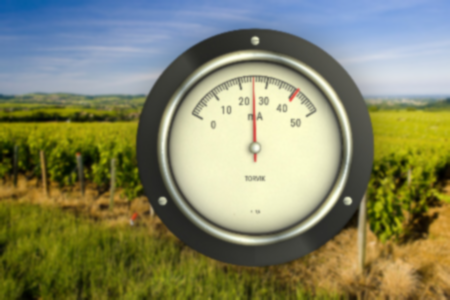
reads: **25** mA
